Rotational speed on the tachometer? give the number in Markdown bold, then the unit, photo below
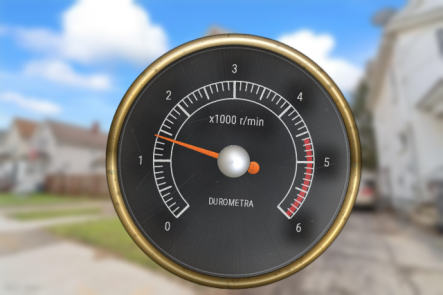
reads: **1400** rpm
